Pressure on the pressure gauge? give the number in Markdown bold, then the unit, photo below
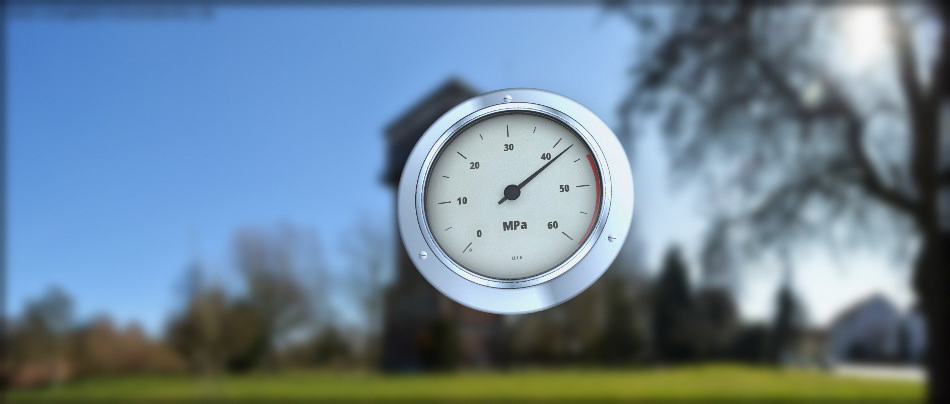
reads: **42.5** MPa
